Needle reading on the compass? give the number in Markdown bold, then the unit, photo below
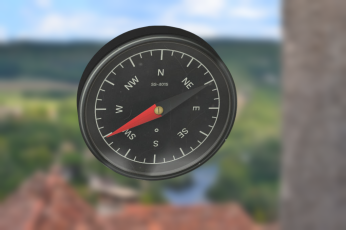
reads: **240** °
